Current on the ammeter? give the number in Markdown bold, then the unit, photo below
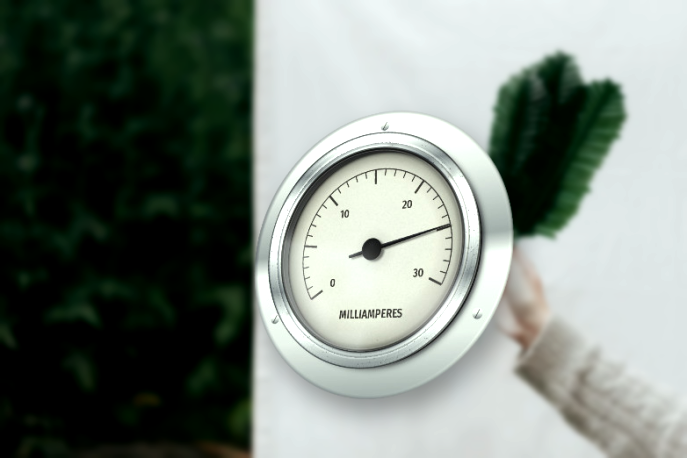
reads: **25** mA
